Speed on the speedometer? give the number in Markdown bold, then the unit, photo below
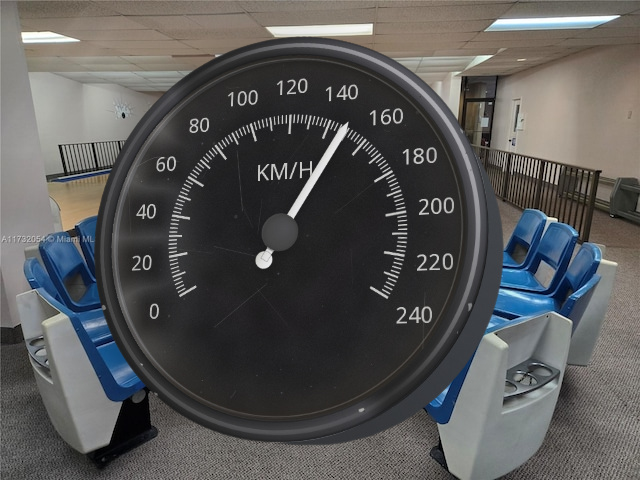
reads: **150** km/h
